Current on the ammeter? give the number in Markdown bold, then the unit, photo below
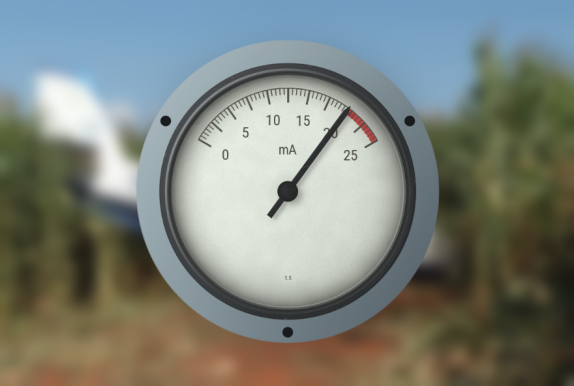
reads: **20** mA
